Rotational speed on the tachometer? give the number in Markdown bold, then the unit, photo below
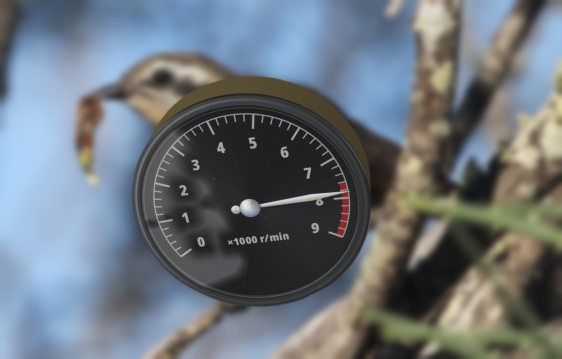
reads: **7800** rpm
